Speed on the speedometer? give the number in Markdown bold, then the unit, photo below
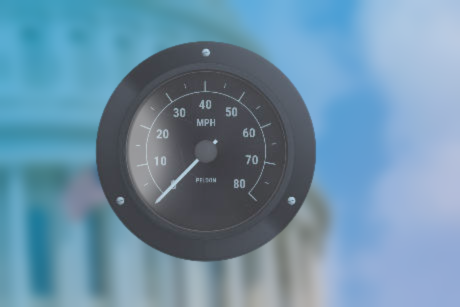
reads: **0** mph
